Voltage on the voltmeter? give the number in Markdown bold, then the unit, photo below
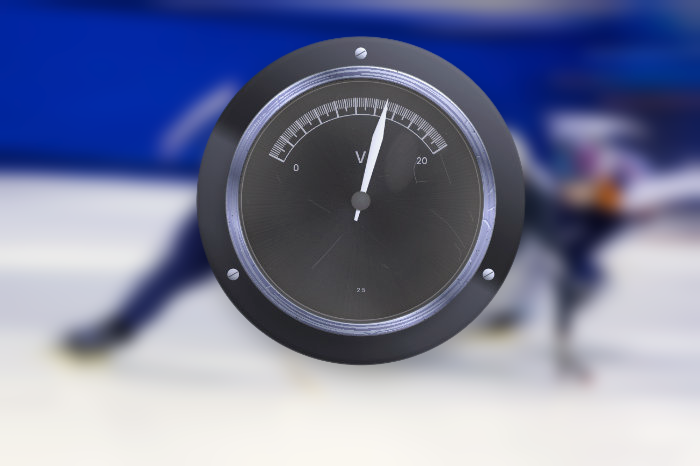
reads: **13** V
